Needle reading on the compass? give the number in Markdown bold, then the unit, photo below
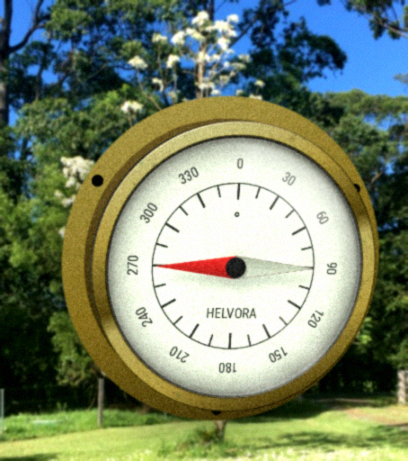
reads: **270** °
